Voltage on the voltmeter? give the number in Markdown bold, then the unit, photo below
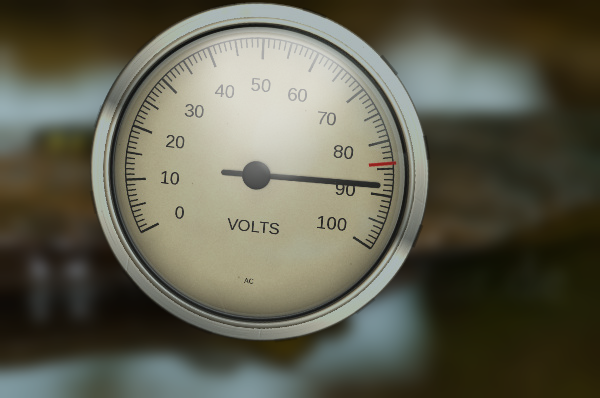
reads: **88** V
